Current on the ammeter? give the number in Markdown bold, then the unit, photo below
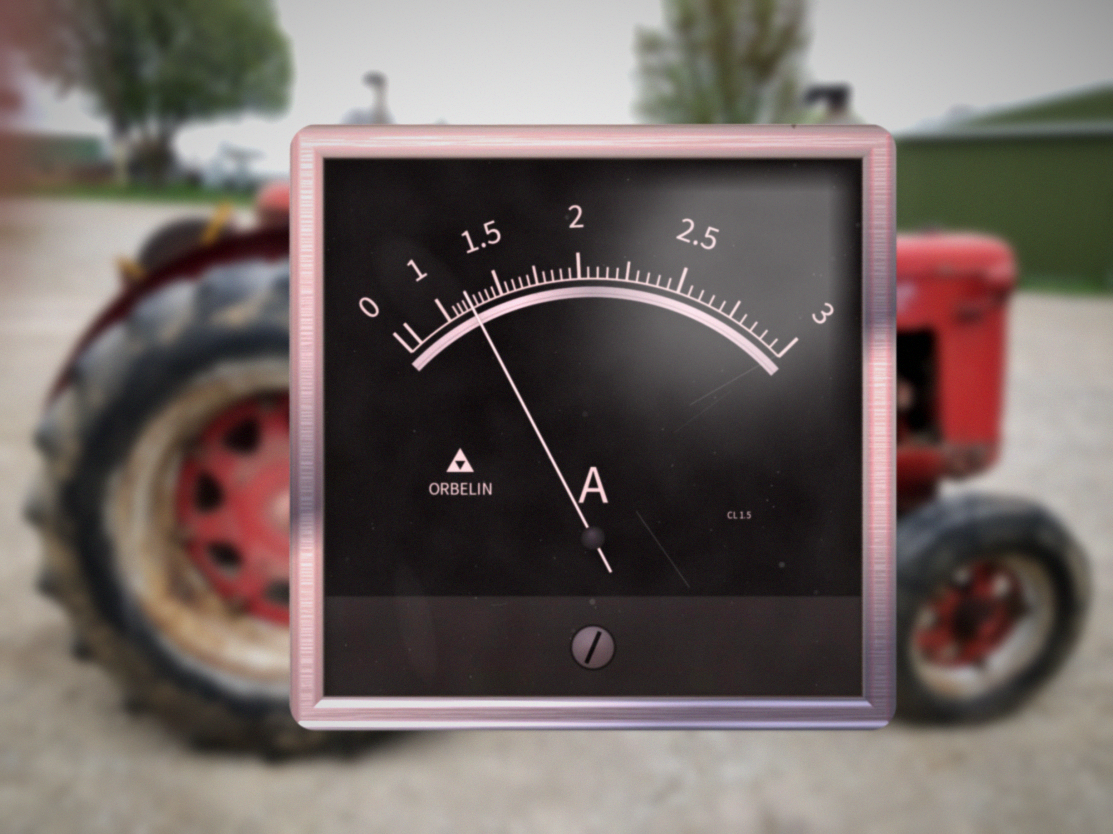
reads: **1.25** A
